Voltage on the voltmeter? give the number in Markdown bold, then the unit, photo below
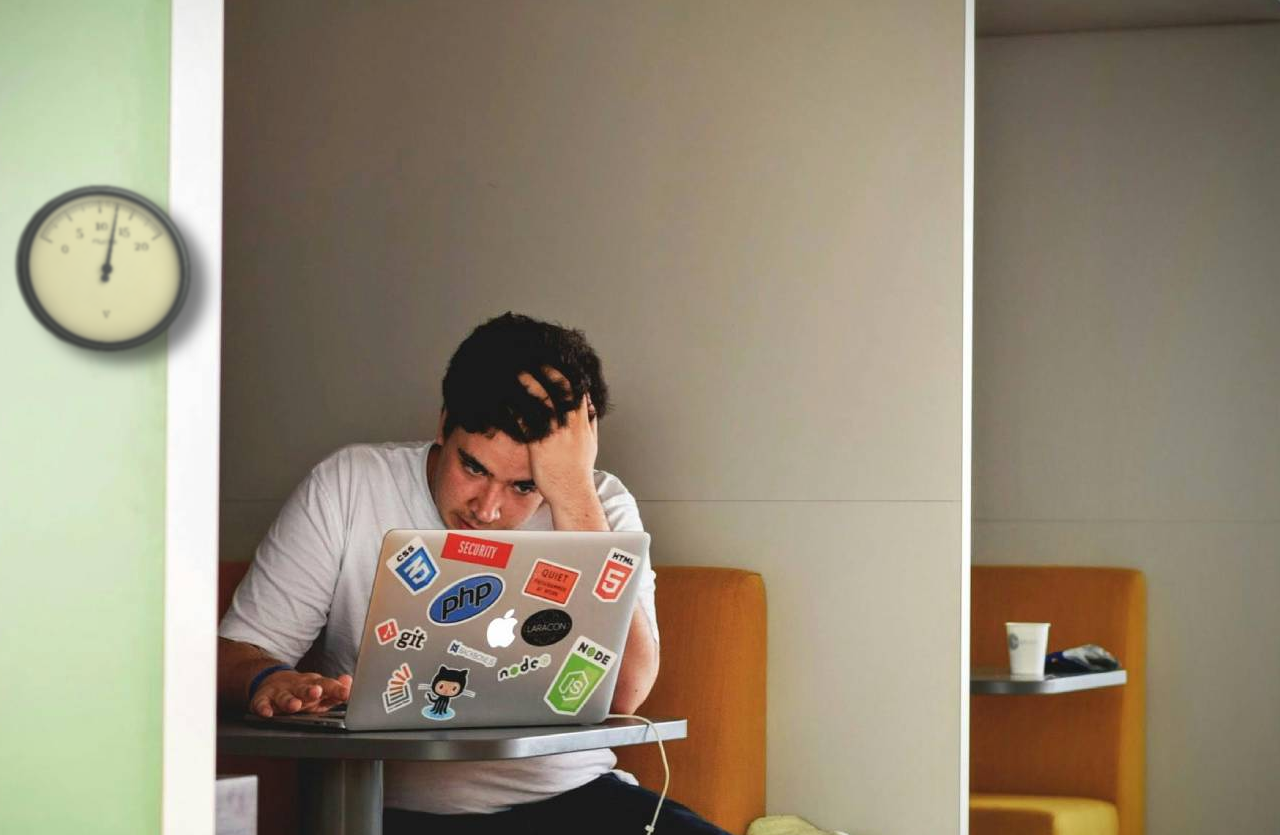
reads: **12.5** V
